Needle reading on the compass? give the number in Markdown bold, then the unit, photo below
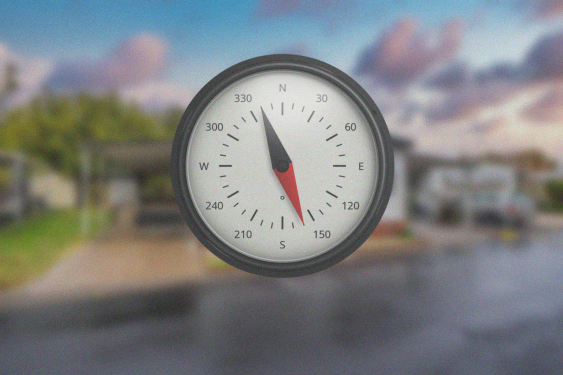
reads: **160** °
